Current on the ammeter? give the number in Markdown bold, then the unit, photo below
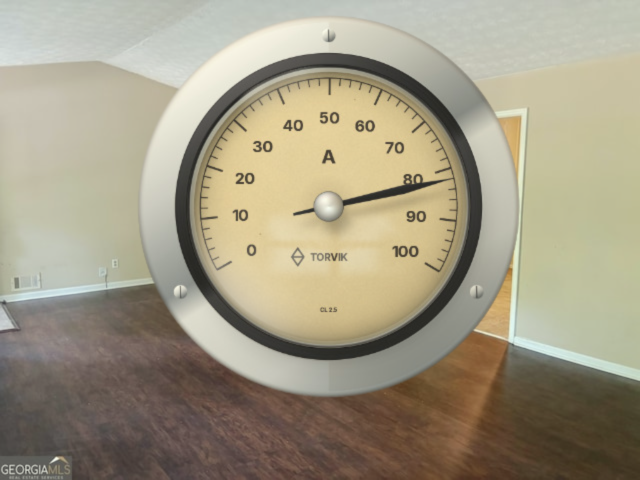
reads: **82** A
